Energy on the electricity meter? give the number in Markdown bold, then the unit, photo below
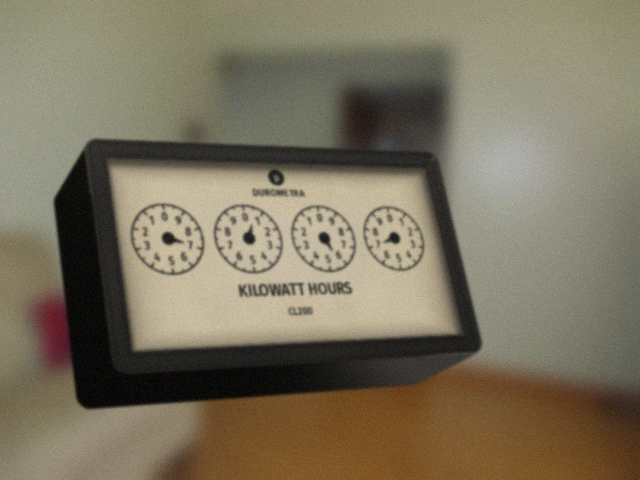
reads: **7057** kWh
